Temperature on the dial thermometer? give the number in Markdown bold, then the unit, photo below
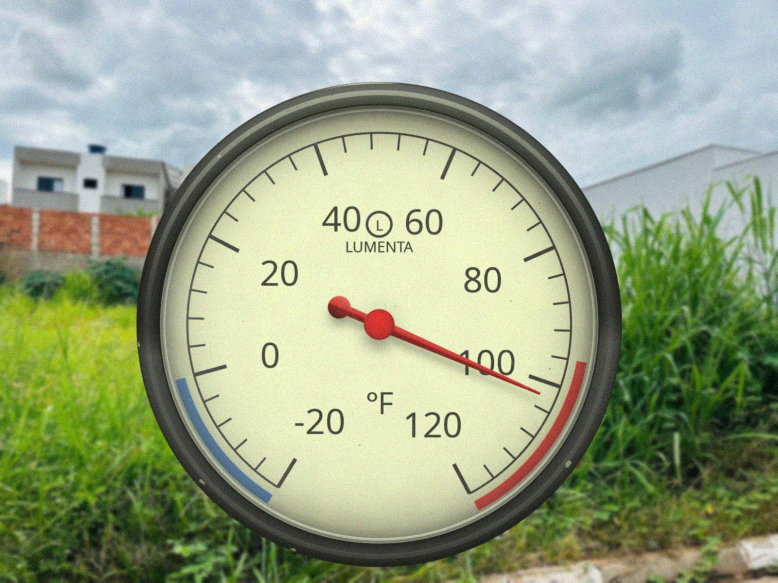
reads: **102** °F
